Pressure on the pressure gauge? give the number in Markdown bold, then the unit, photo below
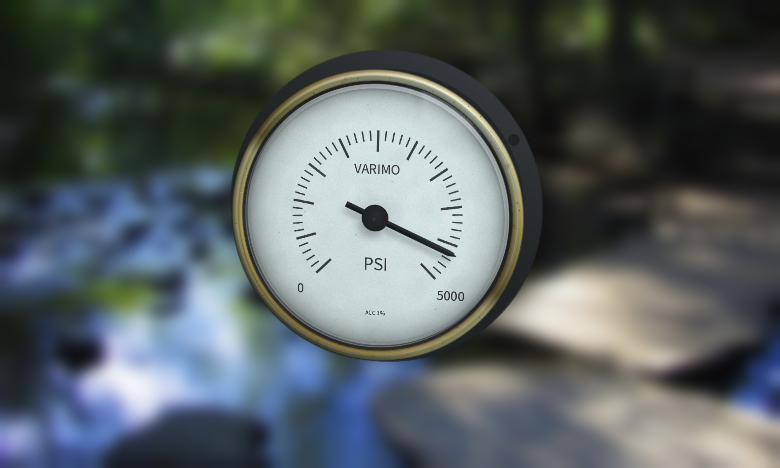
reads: **4600** psi
